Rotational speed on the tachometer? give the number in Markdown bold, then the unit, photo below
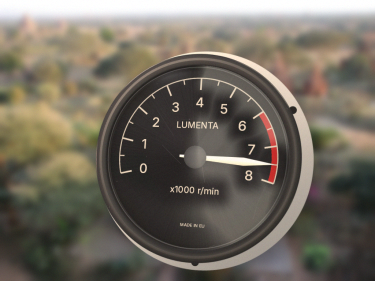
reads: **7500** rpm
